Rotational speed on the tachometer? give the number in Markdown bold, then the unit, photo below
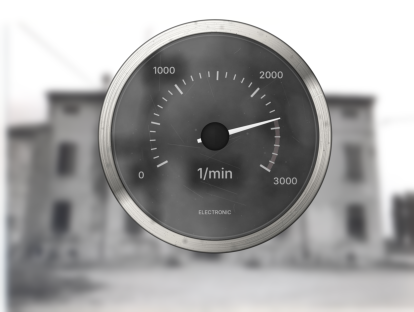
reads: **2400** rpm
